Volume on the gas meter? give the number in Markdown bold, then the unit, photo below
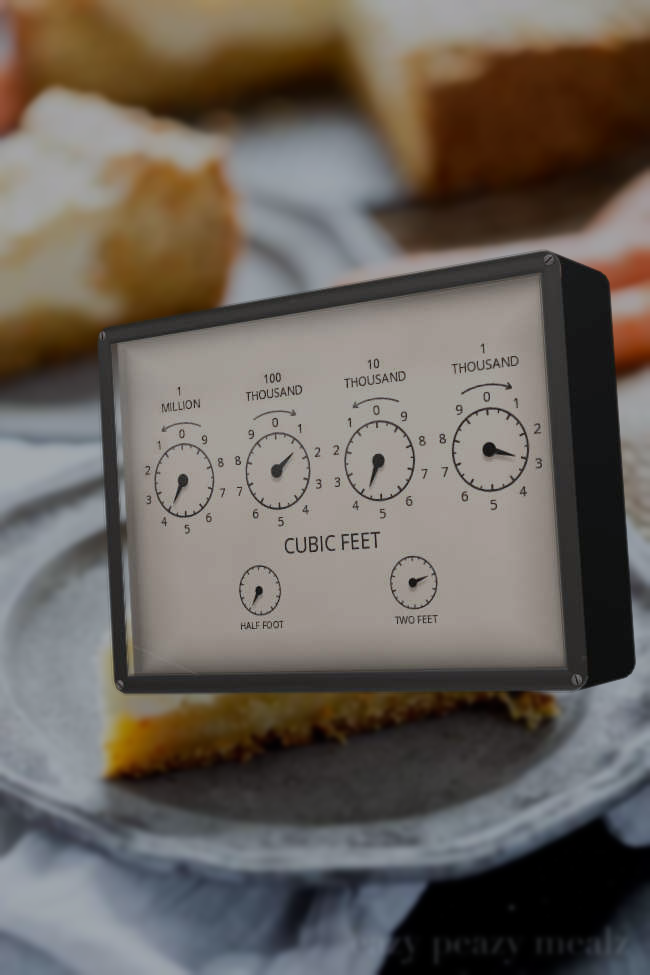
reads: **414300** ft³
